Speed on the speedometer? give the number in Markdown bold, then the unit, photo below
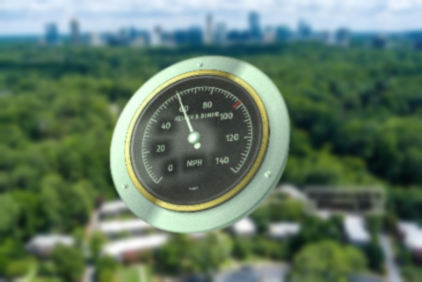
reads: **60** mph
